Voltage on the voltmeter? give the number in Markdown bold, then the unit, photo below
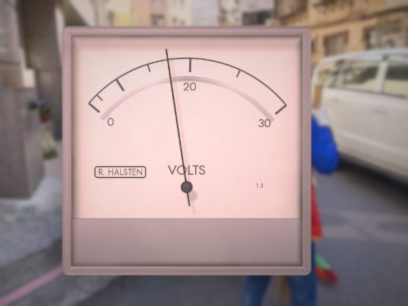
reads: **17.5** V
